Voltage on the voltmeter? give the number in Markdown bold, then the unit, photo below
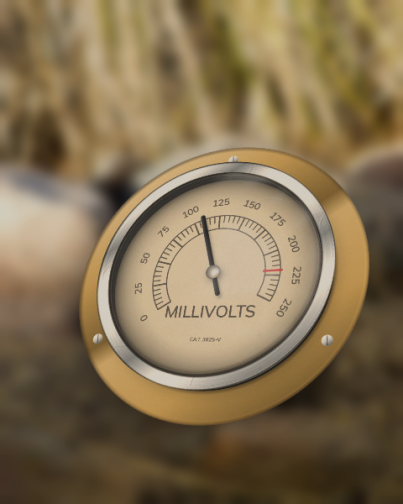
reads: **110** mV
